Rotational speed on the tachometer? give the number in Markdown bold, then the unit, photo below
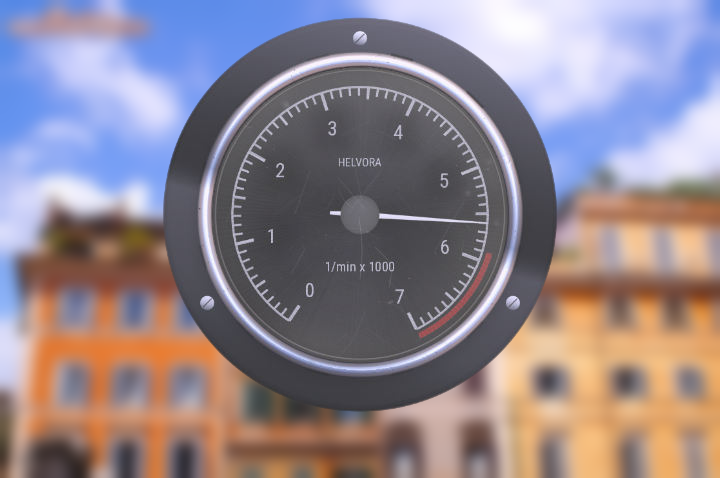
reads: **5600** rpm
